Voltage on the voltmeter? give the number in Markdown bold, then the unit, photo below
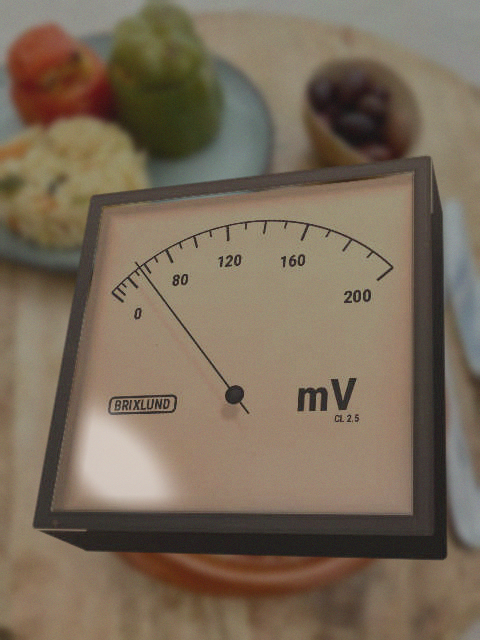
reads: **55** mV
